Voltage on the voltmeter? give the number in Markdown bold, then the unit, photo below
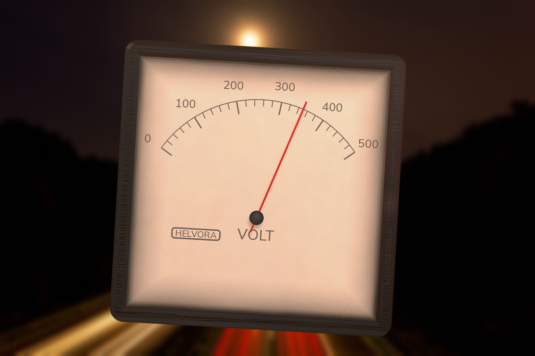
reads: **350** V
